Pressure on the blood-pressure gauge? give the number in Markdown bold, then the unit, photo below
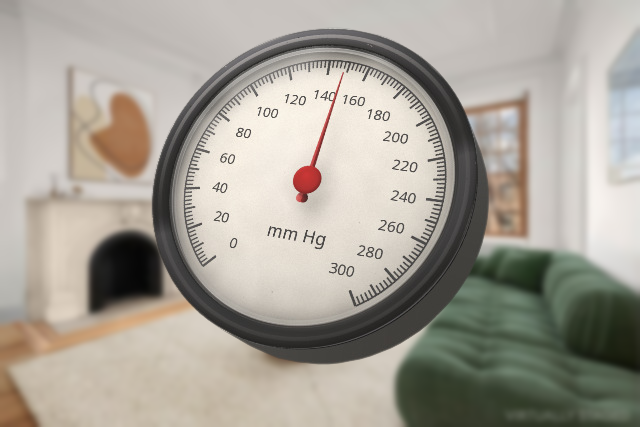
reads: **150** mmHg
